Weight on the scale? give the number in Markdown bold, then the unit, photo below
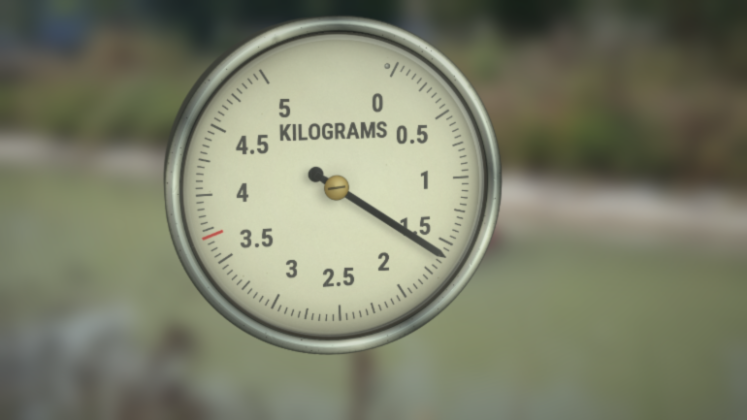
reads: **1.6** kg
